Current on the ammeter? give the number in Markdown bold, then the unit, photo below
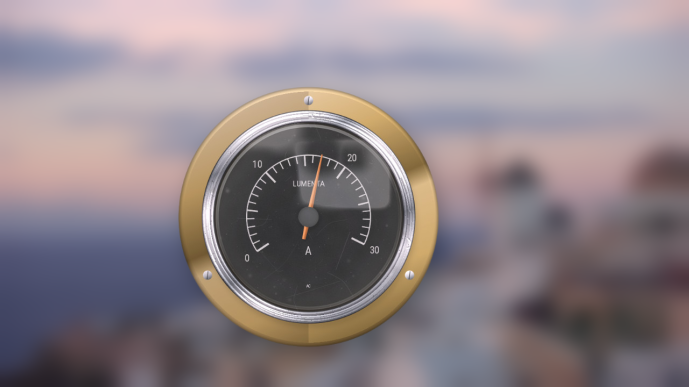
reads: **17** A
